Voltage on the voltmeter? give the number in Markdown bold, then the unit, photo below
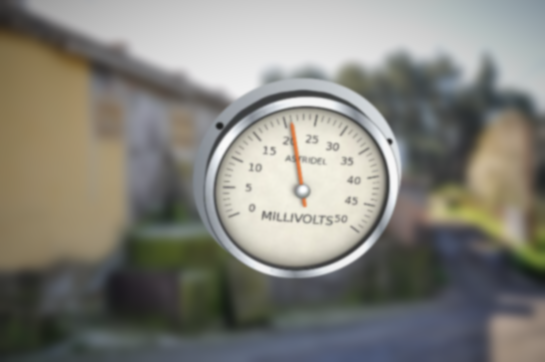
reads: **21** mV
